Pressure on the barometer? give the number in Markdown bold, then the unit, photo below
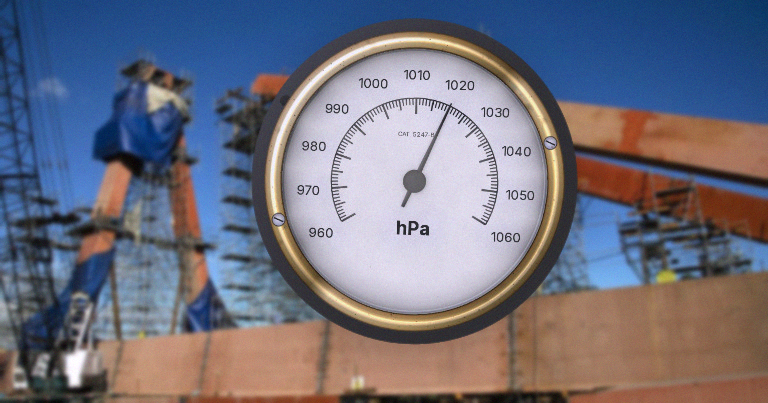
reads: **1020** hPa
